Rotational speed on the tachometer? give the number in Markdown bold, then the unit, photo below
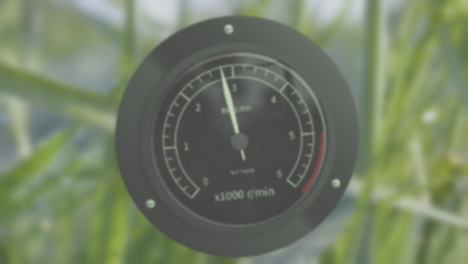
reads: **2800** rpm
